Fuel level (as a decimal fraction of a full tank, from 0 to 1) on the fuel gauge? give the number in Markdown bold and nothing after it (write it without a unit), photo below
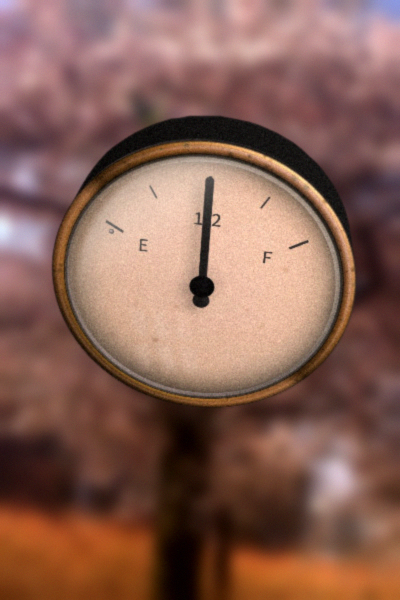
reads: **0.5**
